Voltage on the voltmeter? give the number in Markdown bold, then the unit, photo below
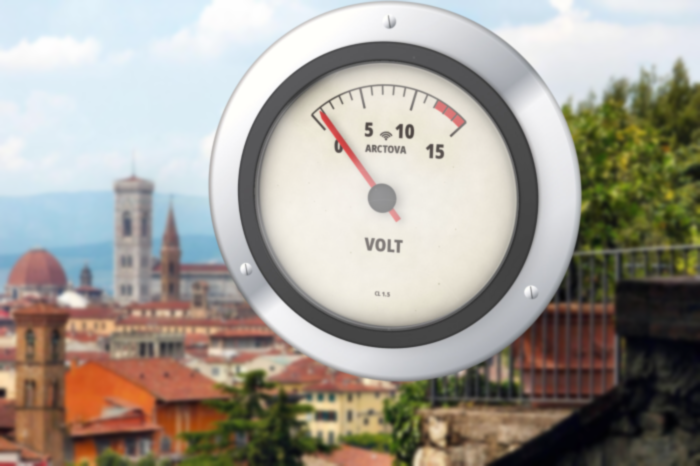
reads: **1** V
